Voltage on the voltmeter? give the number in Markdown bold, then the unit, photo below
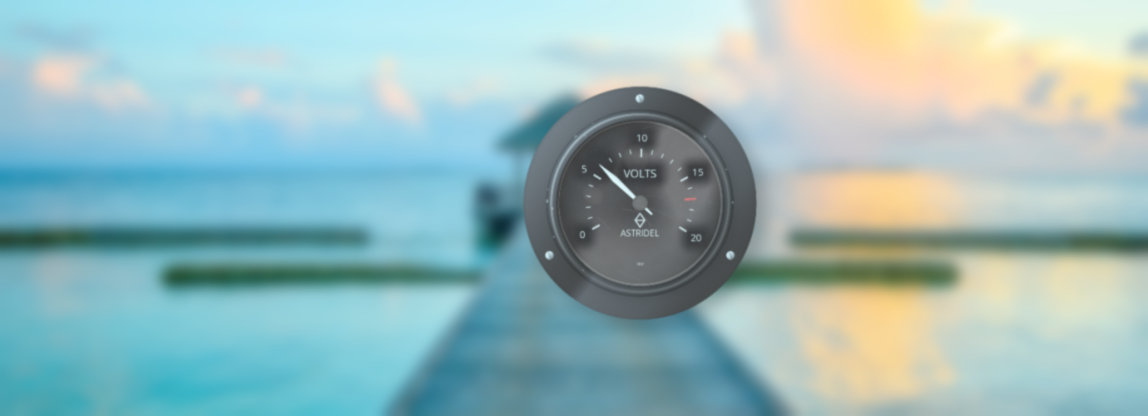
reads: **6** V
